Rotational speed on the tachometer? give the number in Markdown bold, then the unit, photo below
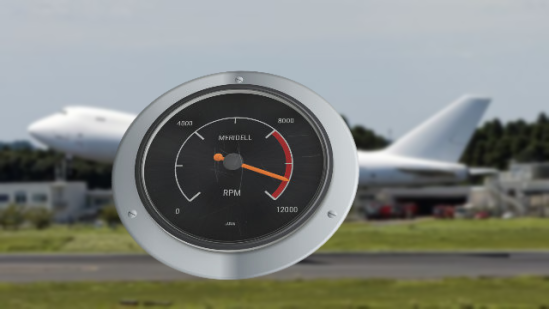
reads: **11000** rpm
